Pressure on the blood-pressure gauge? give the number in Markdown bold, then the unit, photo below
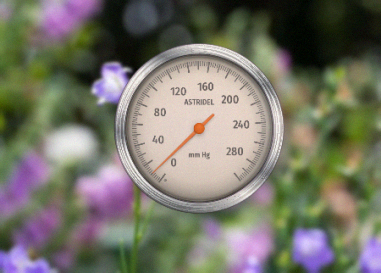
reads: **10** mmHg
